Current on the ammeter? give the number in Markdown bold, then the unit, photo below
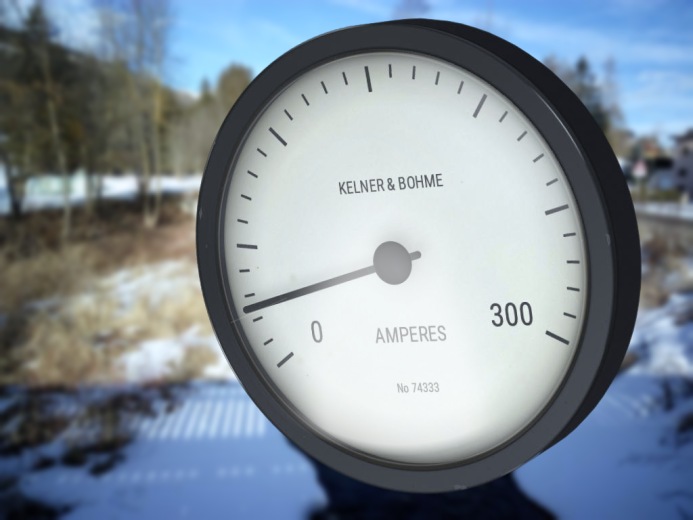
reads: **25** A
